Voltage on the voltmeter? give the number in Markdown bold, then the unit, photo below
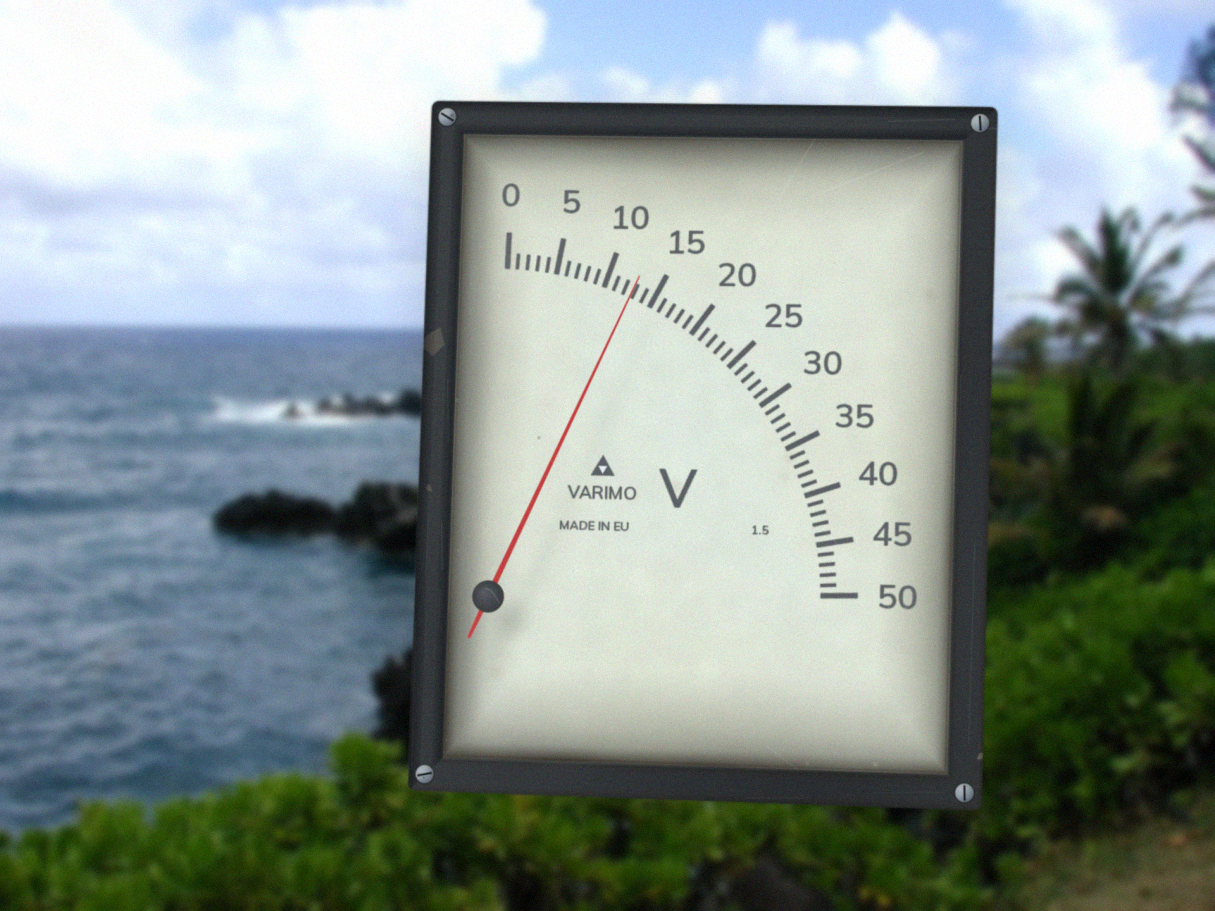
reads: **13** V
